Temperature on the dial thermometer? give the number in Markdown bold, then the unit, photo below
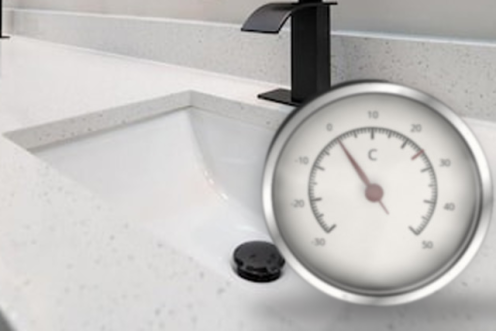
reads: **0** °C
